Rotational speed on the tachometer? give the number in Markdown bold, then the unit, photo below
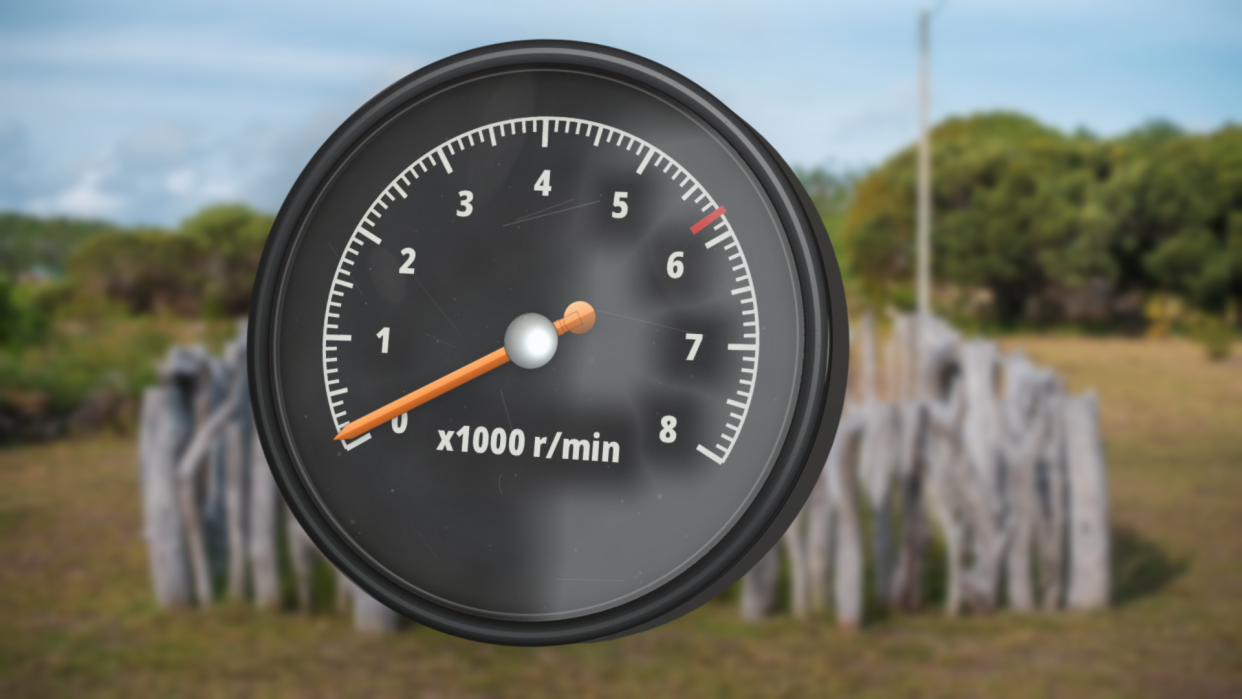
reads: **100** rpm
